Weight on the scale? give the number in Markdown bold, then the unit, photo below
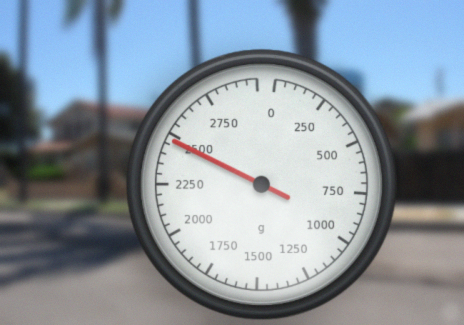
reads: **2475** g
